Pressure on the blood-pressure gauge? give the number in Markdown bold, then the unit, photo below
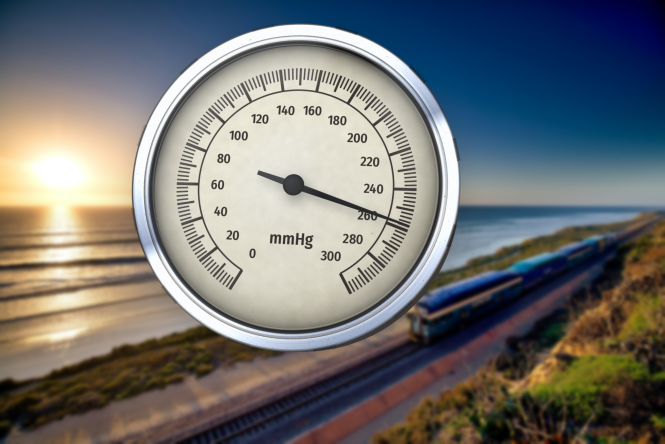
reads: **258** mmHg
